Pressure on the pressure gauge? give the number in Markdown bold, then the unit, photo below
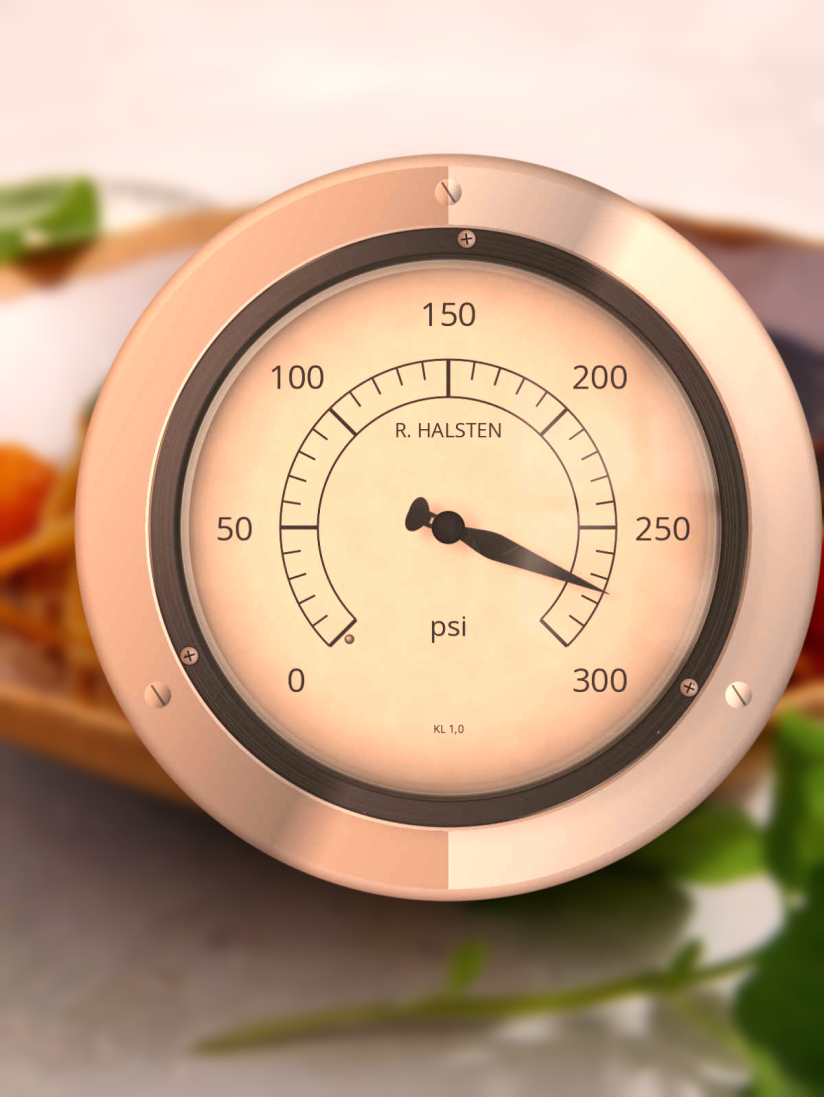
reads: **275** psi
